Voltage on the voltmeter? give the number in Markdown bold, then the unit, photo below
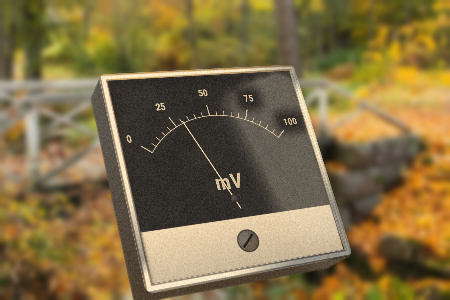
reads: **30** mV
